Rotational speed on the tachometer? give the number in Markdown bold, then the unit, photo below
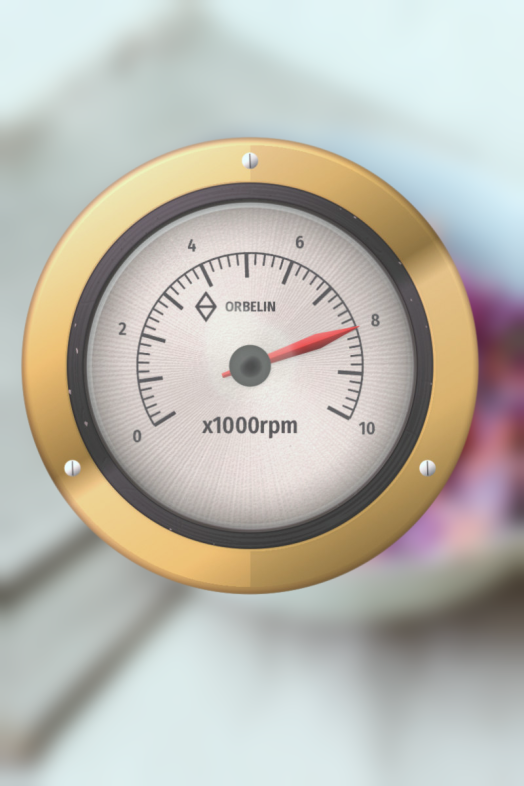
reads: **8000** rpm
